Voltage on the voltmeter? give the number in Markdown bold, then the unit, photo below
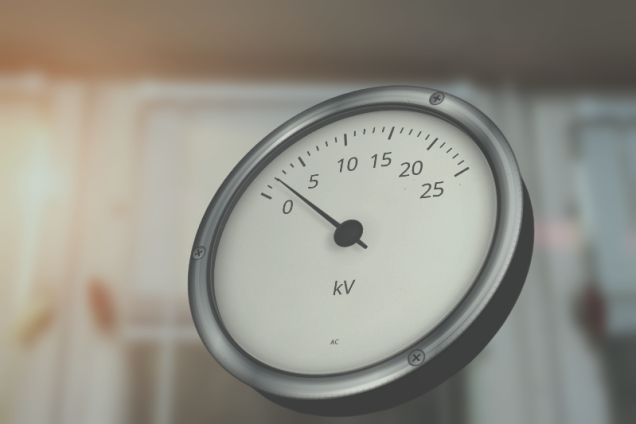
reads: **2** kV
